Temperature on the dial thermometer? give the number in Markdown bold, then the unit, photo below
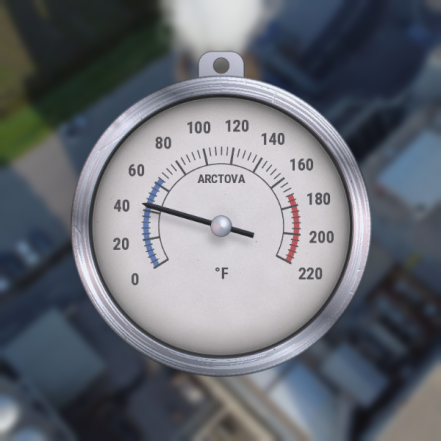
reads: **44** °F
